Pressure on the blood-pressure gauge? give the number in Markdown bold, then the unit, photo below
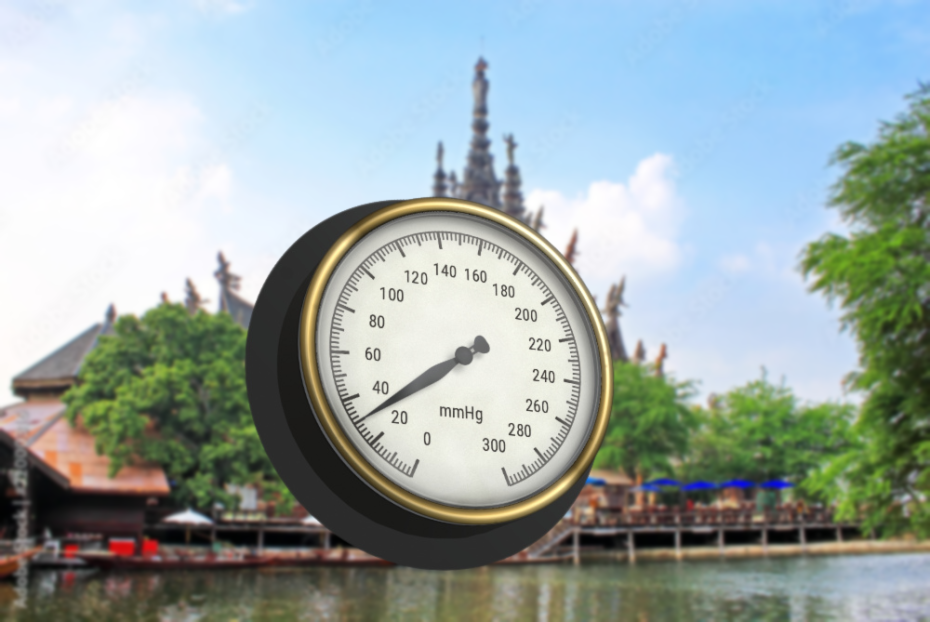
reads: **30** mmHg
